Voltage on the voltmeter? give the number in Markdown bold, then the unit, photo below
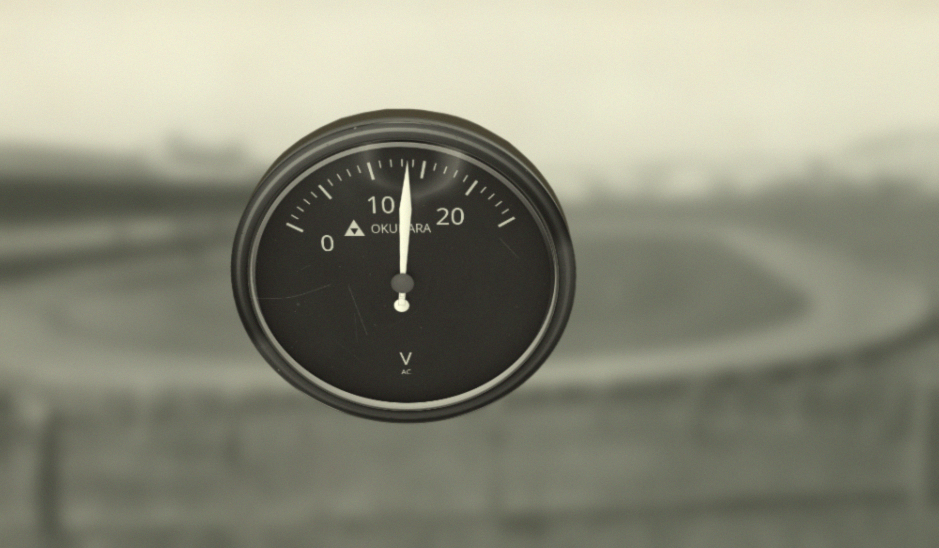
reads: **13.5** V
